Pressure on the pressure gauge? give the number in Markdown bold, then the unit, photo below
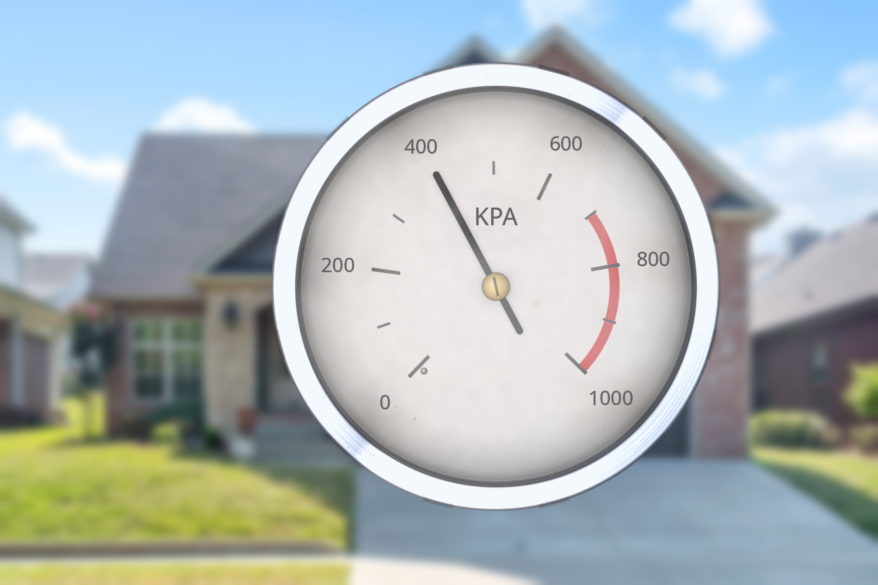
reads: **400** kPa
